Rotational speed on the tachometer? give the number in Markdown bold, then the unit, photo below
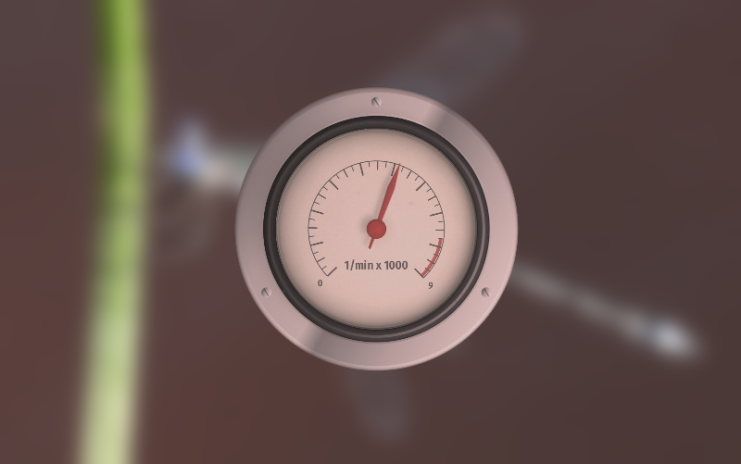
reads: **5125** rpm
